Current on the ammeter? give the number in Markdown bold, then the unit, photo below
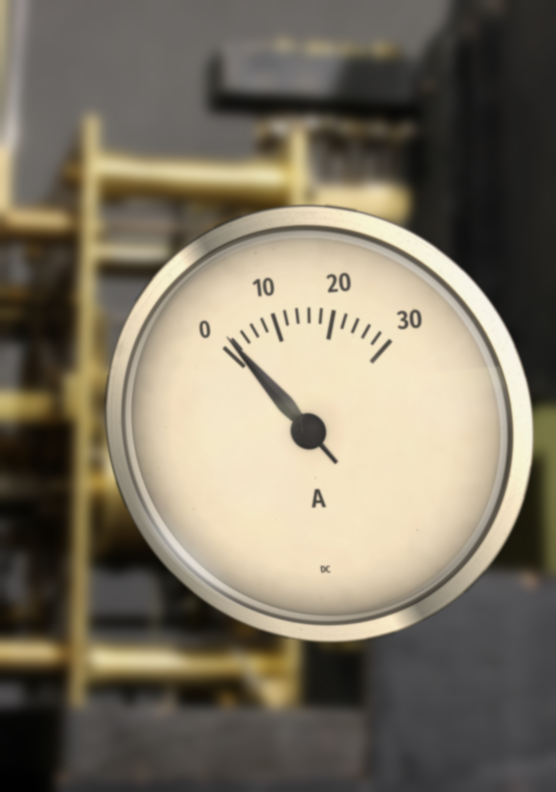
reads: **2** A
